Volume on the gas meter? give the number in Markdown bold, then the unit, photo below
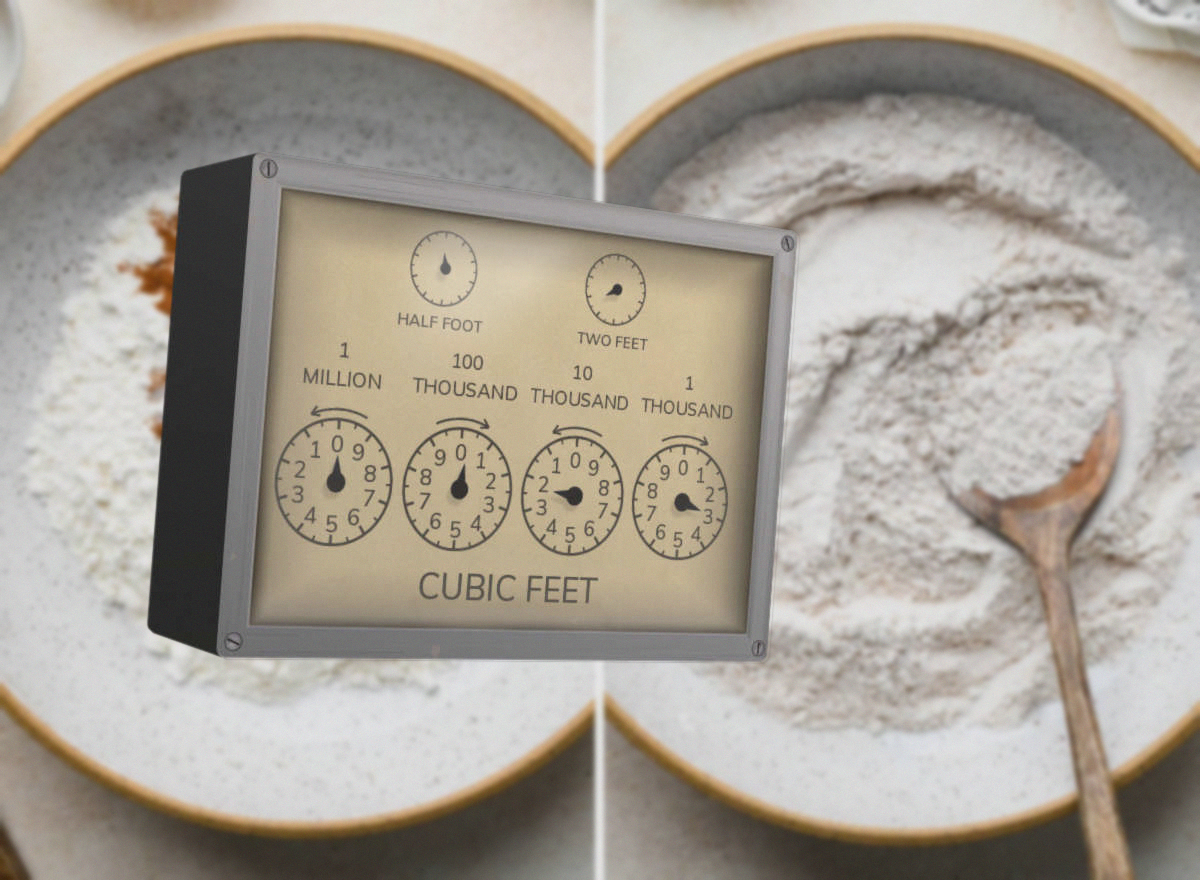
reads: **2300** ft³
